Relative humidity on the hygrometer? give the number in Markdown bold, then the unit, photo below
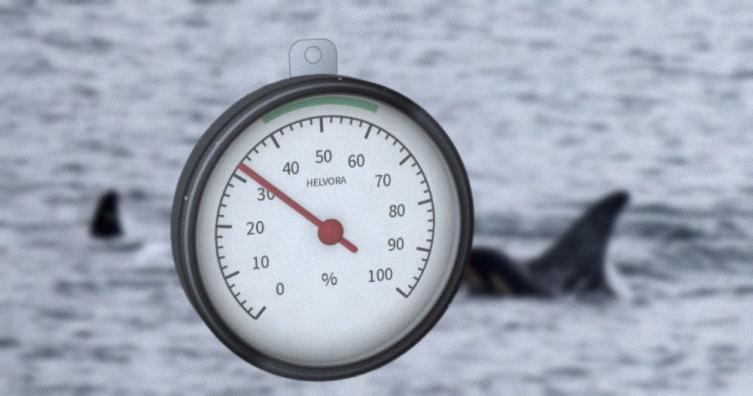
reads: **32** %
